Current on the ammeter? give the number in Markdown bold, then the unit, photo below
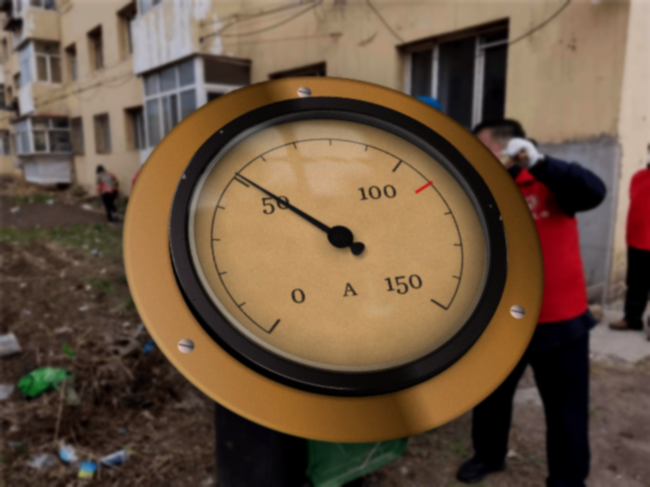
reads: **50** A
